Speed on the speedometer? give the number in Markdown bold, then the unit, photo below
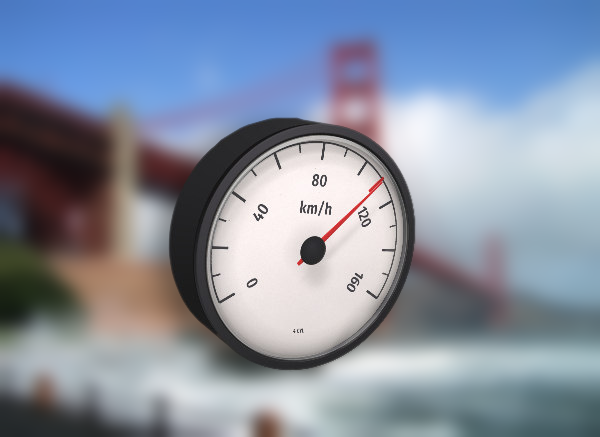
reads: **110** km/h
